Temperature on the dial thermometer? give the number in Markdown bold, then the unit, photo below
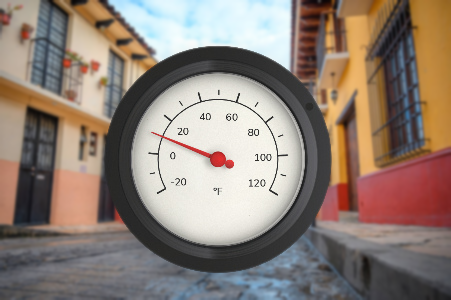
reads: **10** °F
